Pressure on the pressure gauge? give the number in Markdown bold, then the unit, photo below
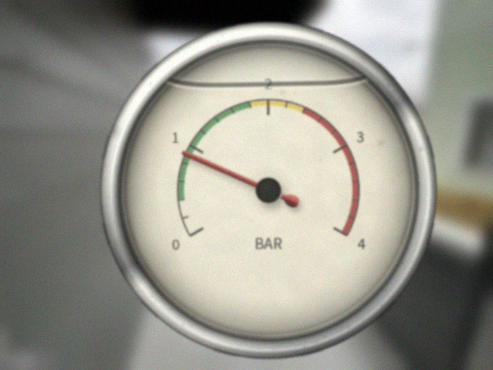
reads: **0.9** bar
